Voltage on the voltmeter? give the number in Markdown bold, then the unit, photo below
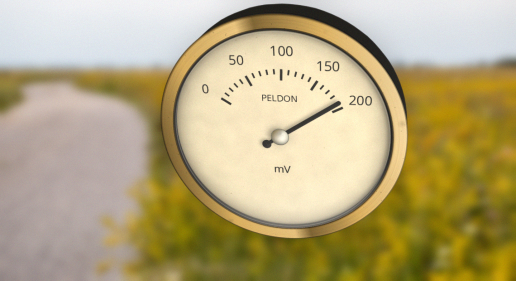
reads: **190** mV
